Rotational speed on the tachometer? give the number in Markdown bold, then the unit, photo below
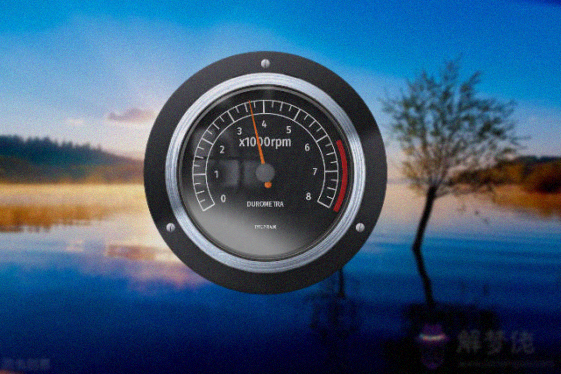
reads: **3625** rpm
